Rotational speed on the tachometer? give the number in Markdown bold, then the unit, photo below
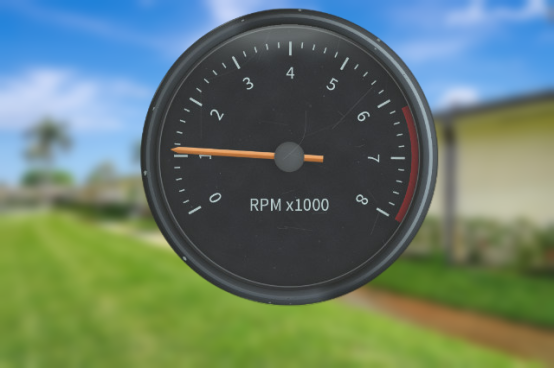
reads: **1100** rpm
